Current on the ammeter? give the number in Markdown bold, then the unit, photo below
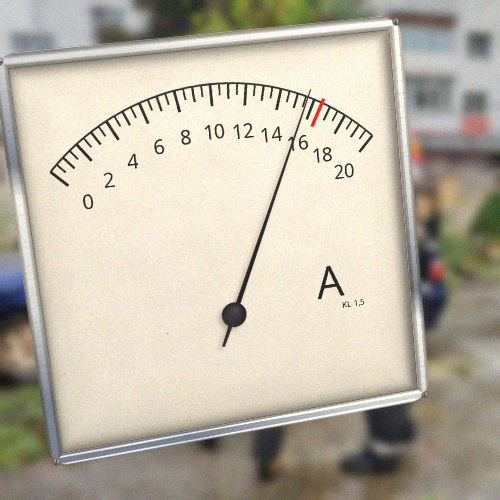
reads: **15.5** A
